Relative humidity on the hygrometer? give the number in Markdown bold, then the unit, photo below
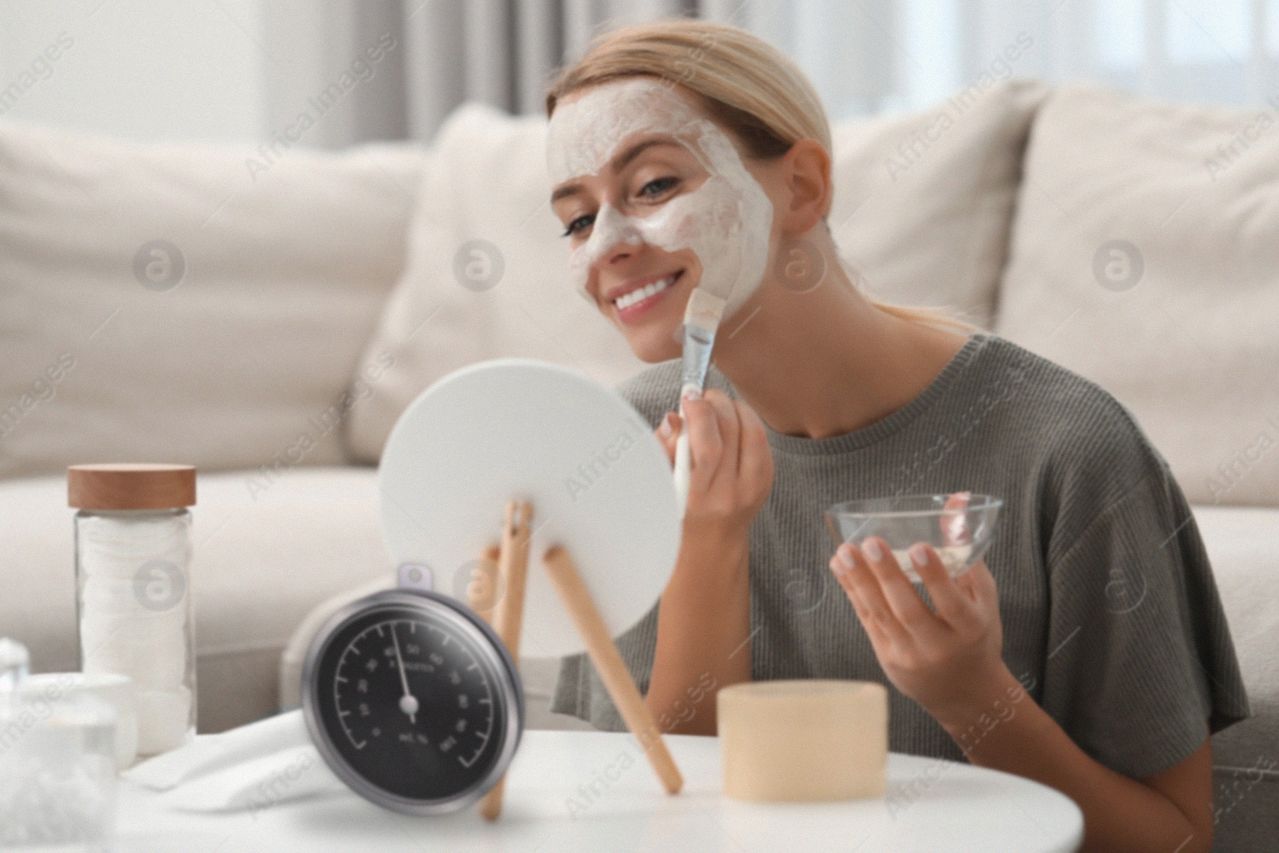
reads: **45** %
